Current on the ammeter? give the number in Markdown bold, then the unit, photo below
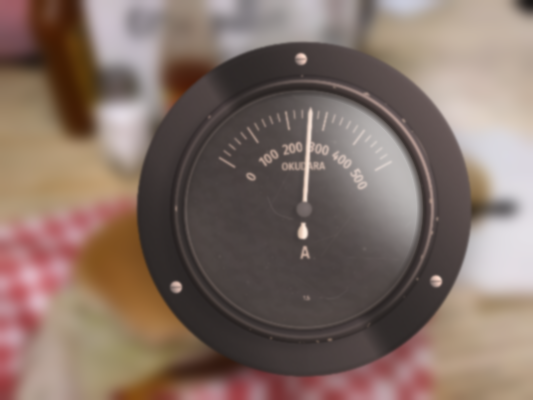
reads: **260** A
